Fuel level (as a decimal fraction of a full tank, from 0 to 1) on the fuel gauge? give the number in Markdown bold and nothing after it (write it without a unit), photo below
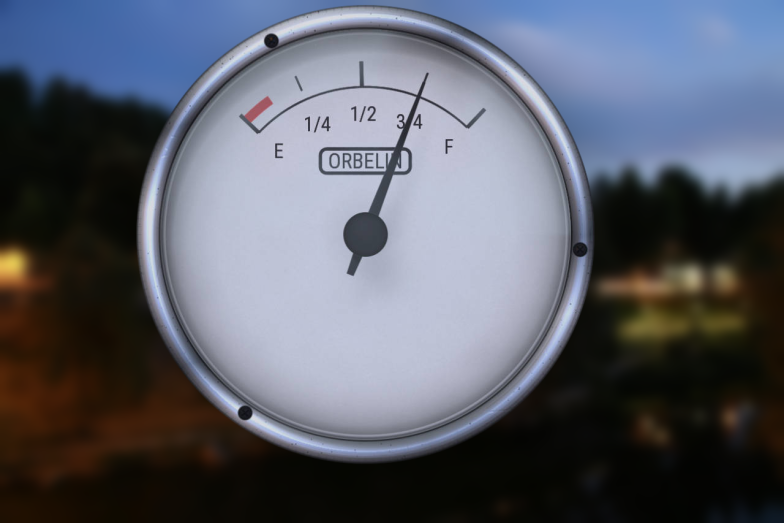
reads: **0.75**
